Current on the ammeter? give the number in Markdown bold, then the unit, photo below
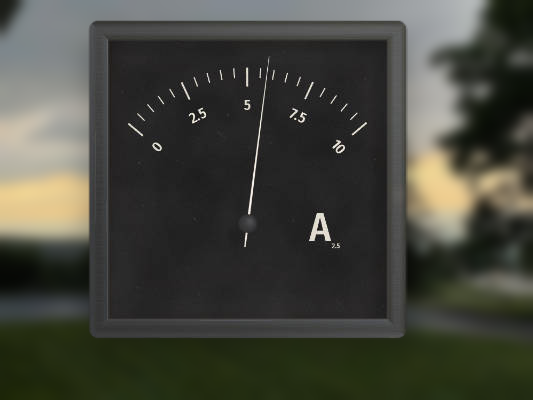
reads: **5.75** A
